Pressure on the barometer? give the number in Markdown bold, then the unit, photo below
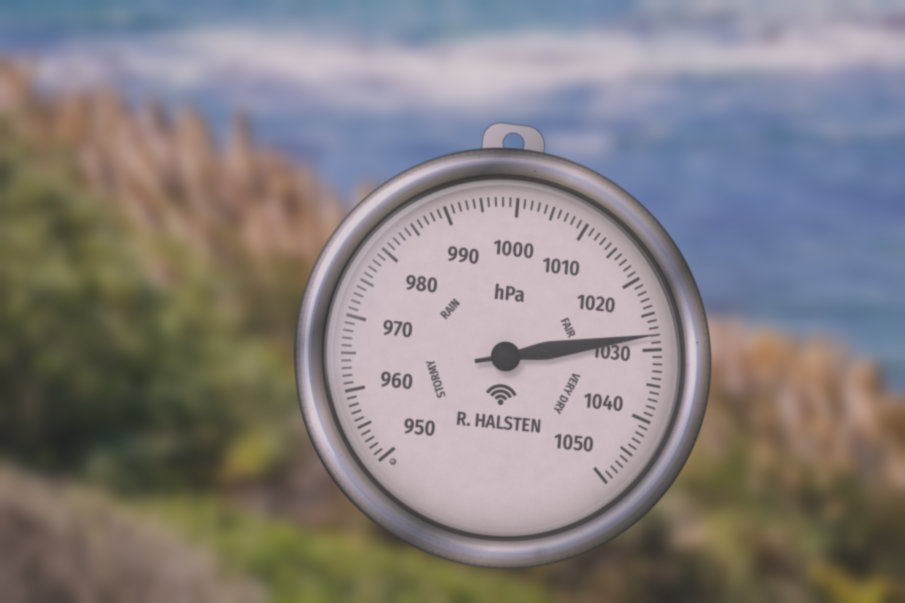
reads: **1028** hPa
